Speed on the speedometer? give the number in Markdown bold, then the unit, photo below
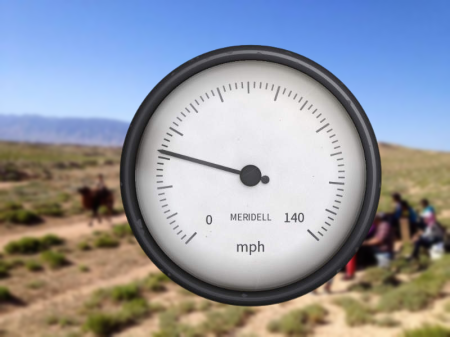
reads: **32** mph
